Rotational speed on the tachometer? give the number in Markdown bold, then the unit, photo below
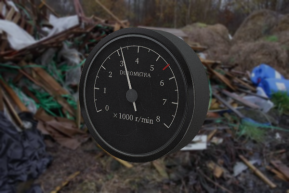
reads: **3250** rpm
